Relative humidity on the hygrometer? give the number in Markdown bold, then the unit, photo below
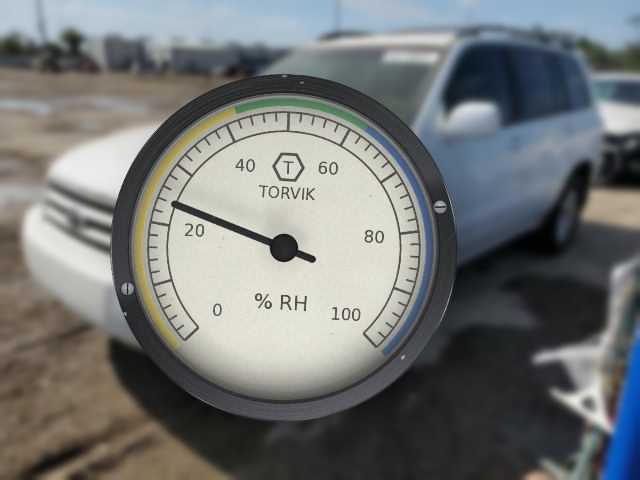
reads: **24** %
